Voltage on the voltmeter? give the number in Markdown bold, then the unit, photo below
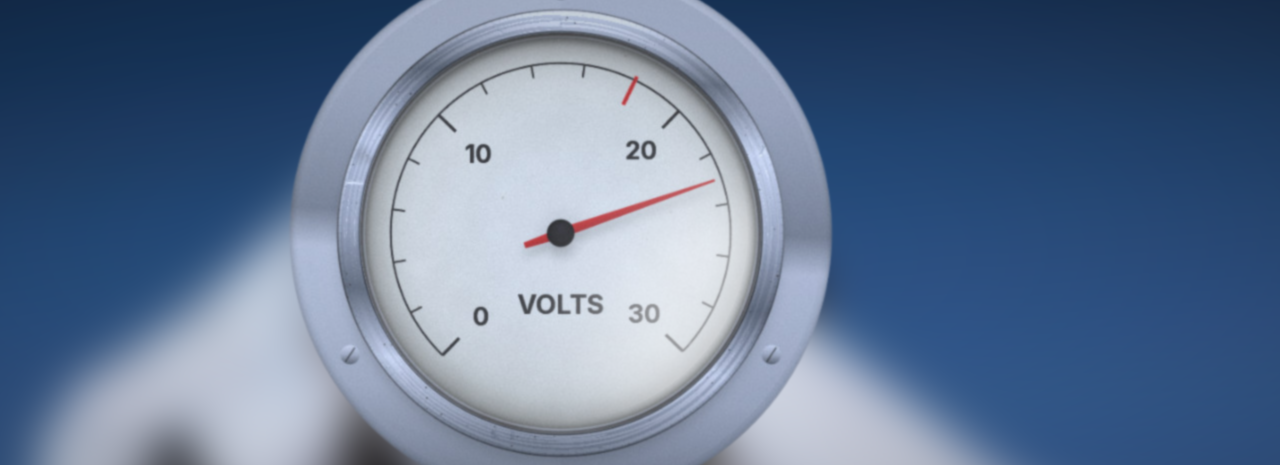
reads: **23** V
